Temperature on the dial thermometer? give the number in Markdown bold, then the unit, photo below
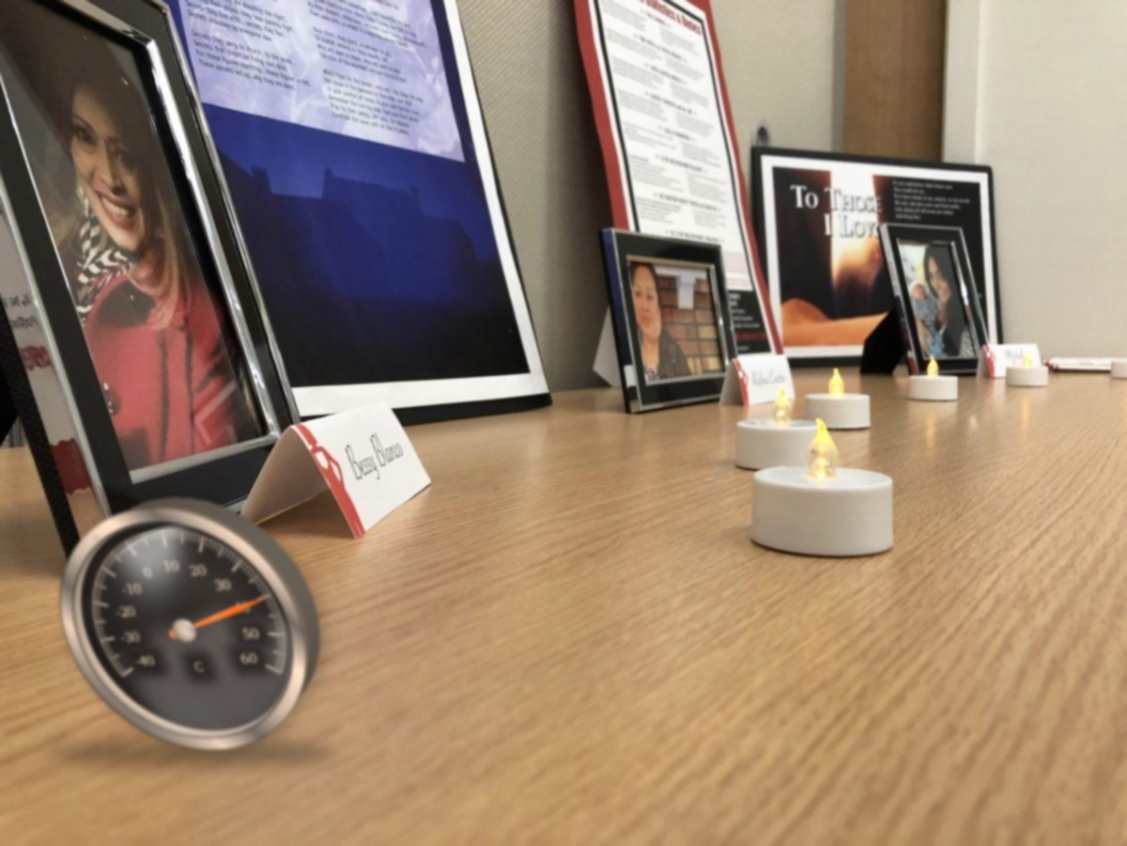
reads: **40** °C
